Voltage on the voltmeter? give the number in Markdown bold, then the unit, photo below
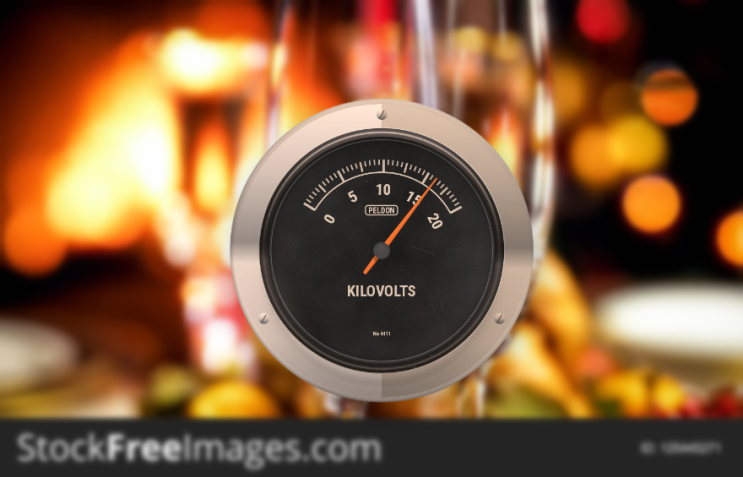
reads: **16** kV
